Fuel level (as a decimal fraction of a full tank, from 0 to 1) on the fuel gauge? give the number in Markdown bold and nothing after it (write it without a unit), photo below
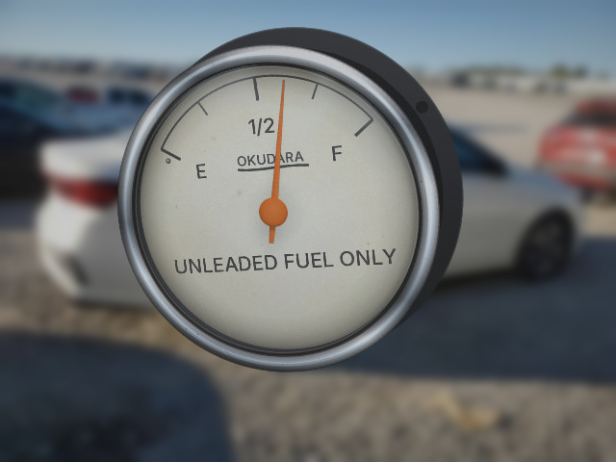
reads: **0.625**
